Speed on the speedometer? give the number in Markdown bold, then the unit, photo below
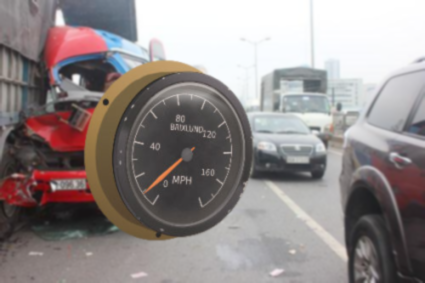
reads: **10** mph
